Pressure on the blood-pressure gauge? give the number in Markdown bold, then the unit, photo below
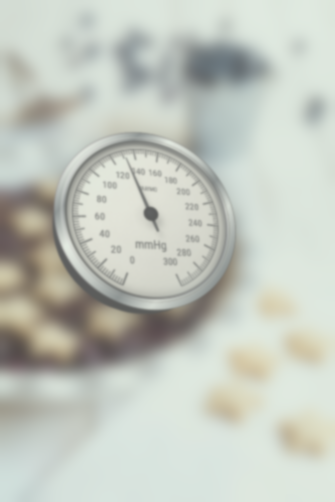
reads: **130** mmHg
